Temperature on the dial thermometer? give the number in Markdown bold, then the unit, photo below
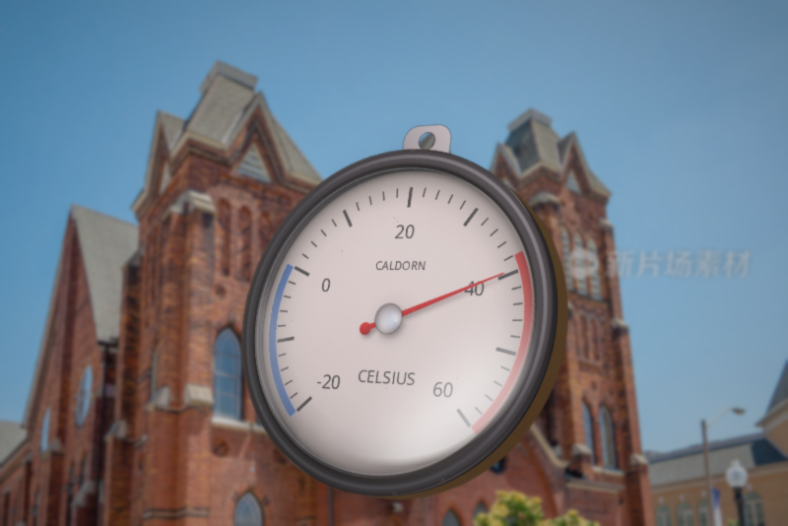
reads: **40** °C
